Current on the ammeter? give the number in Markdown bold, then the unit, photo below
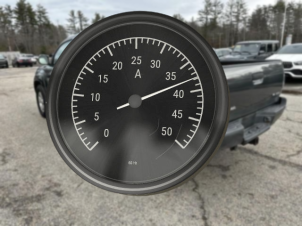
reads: **38** A
